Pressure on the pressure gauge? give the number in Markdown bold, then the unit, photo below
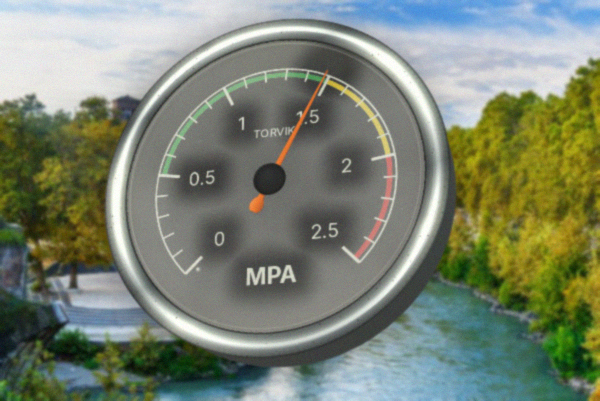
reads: **1.5** MPa
